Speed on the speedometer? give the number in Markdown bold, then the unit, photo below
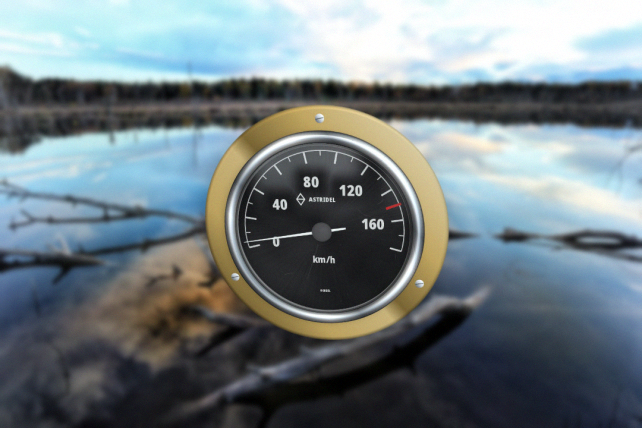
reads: **5** km/h
